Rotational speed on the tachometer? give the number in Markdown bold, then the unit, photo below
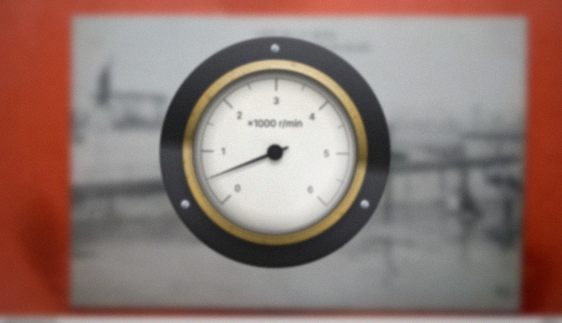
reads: **500** rpm
